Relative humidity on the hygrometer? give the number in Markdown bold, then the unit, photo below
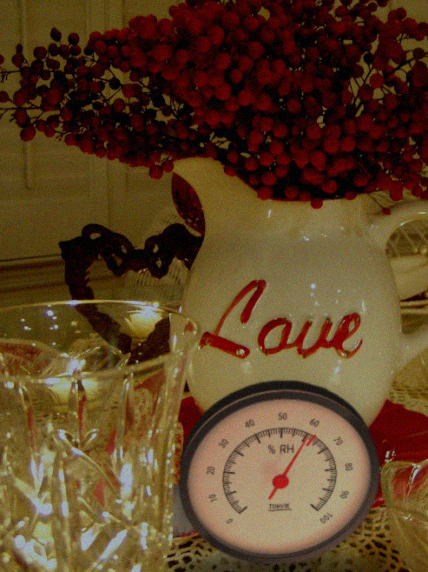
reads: **60** %
